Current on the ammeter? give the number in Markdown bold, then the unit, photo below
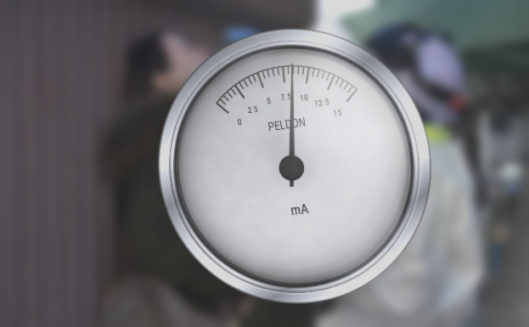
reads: **8.5** mA
